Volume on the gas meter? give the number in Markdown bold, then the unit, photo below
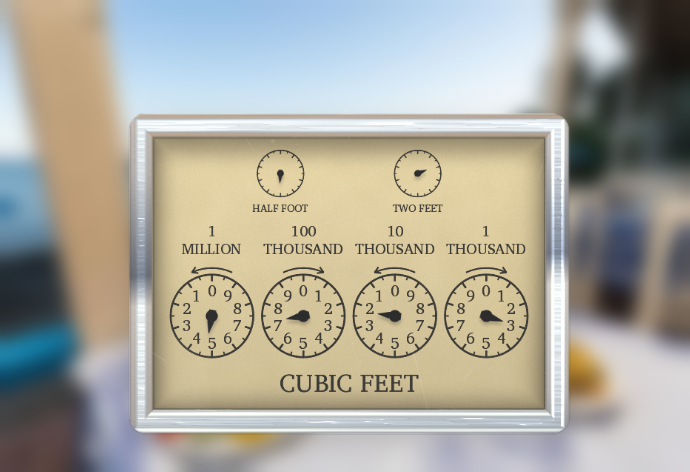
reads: **472300** ft³
